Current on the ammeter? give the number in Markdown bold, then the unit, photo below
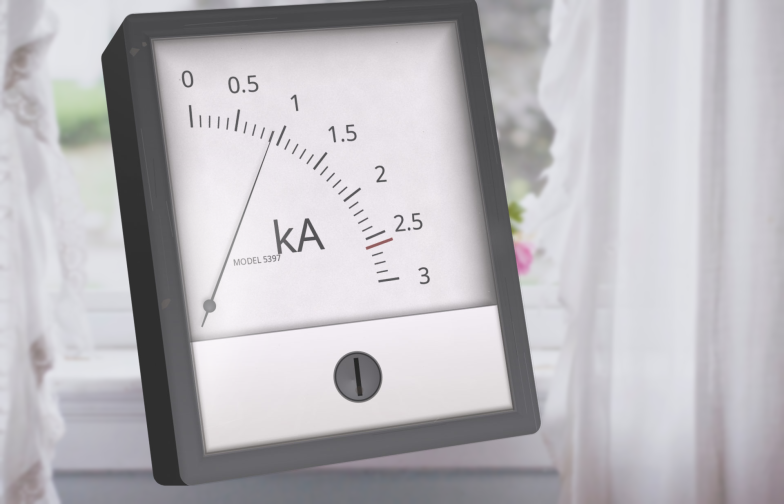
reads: **0.9** kA
